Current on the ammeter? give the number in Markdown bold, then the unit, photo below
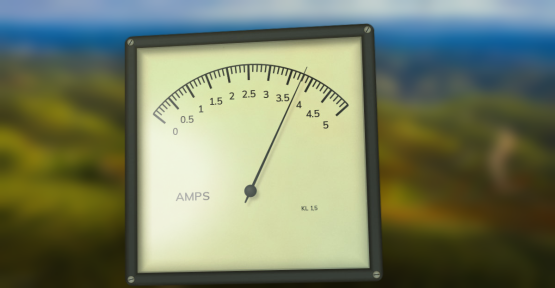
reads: **3.8** A
